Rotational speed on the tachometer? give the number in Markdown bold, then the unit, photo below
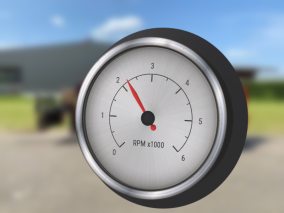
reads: **2250** rpm
